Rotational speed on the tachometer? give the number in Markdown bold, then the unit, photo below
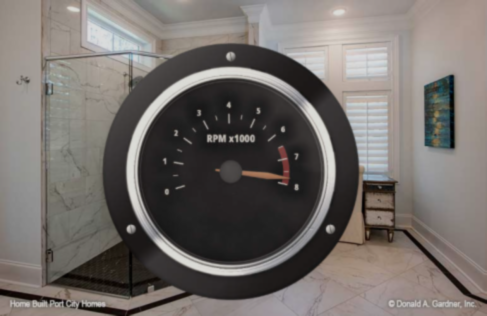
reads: **7750** rpm
